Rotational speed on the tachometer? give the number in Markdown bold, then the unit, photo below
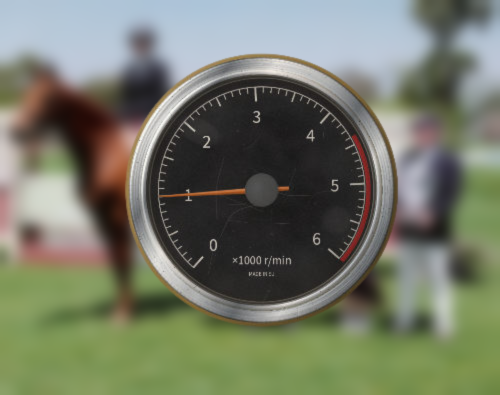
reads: **1000** rpm
